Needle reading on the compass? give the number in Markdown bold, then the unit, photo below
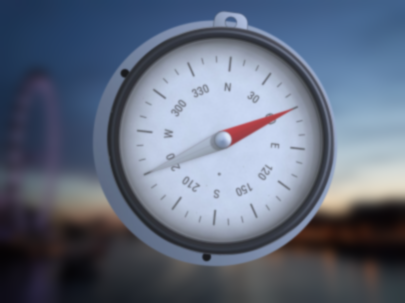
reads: **60** °
